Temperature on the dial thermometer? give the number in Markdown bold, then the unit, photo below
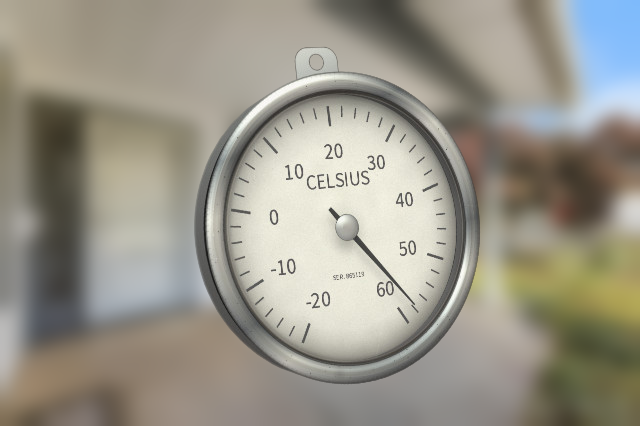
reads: **58** °C
